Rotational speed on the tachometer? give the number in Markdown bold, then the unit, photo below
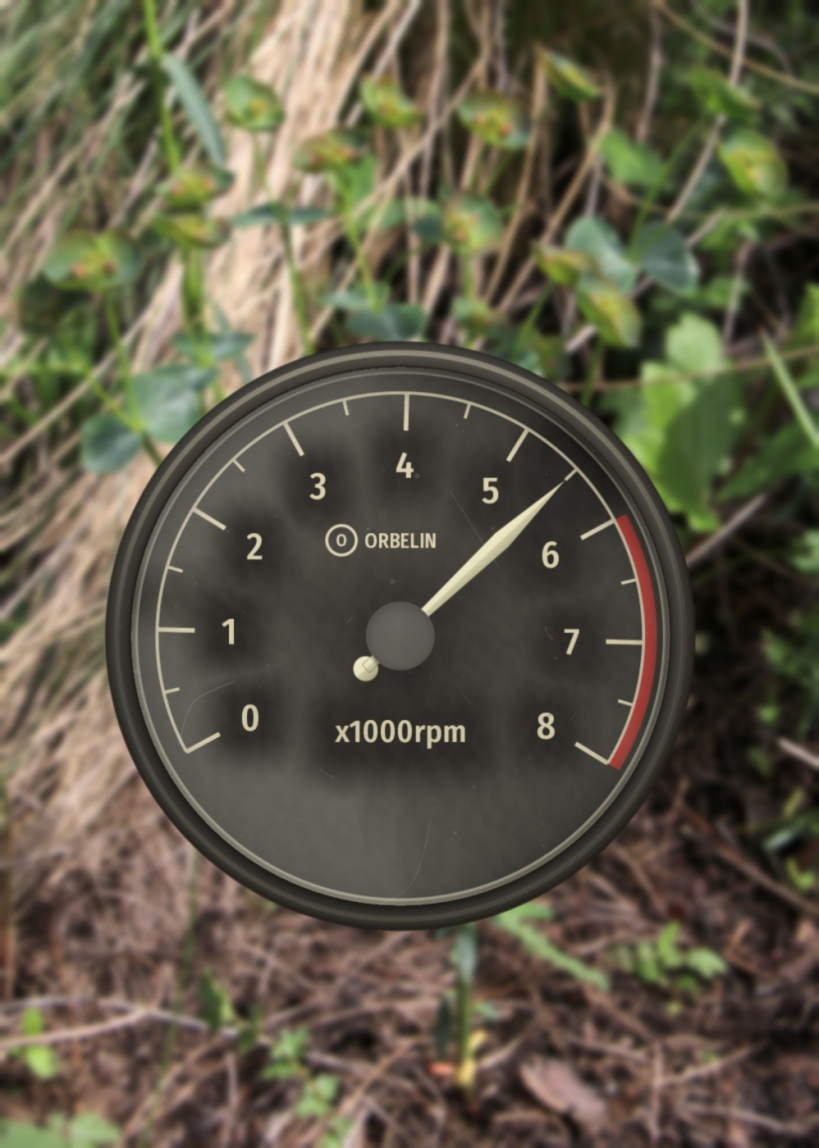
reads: **5500** rpm
